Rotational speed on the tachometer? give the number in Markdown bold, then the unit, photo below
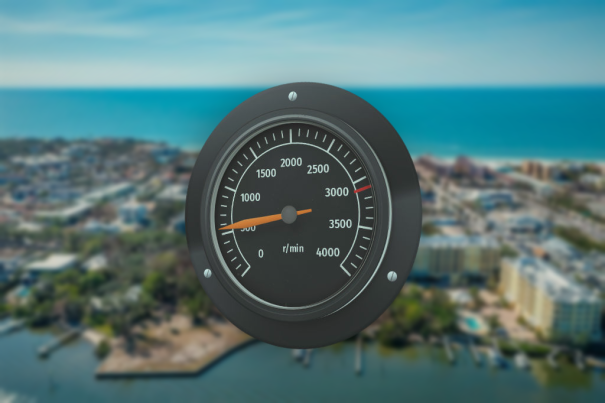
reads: **550** rpm
